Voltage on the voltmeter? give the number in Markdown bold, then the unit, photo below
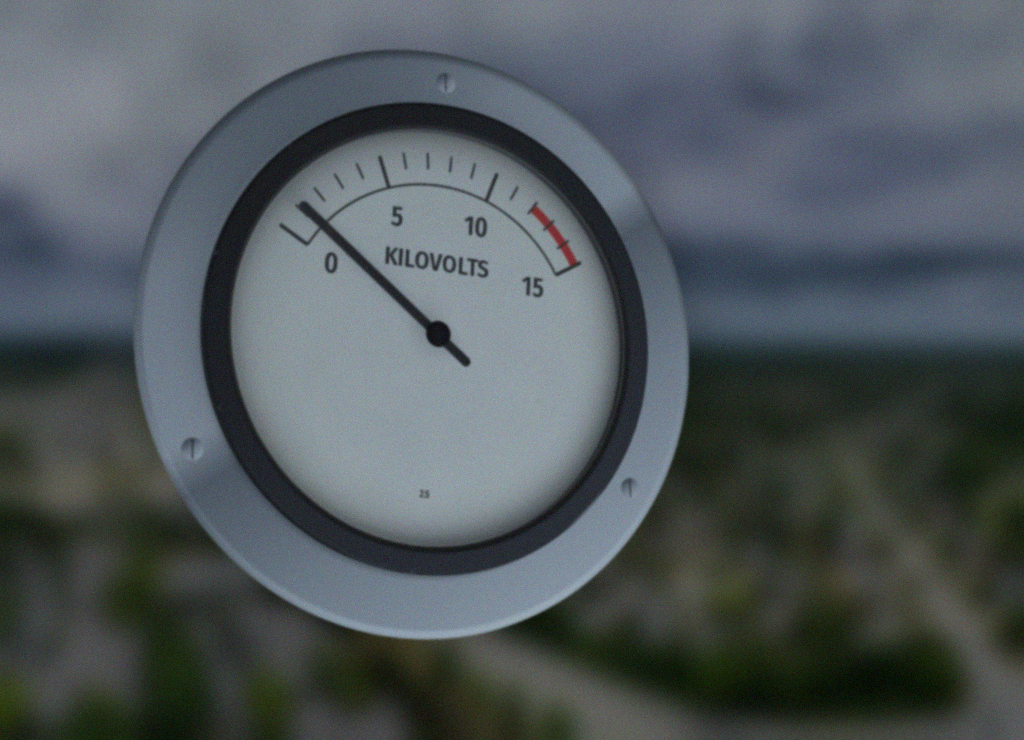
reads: **1** kV
